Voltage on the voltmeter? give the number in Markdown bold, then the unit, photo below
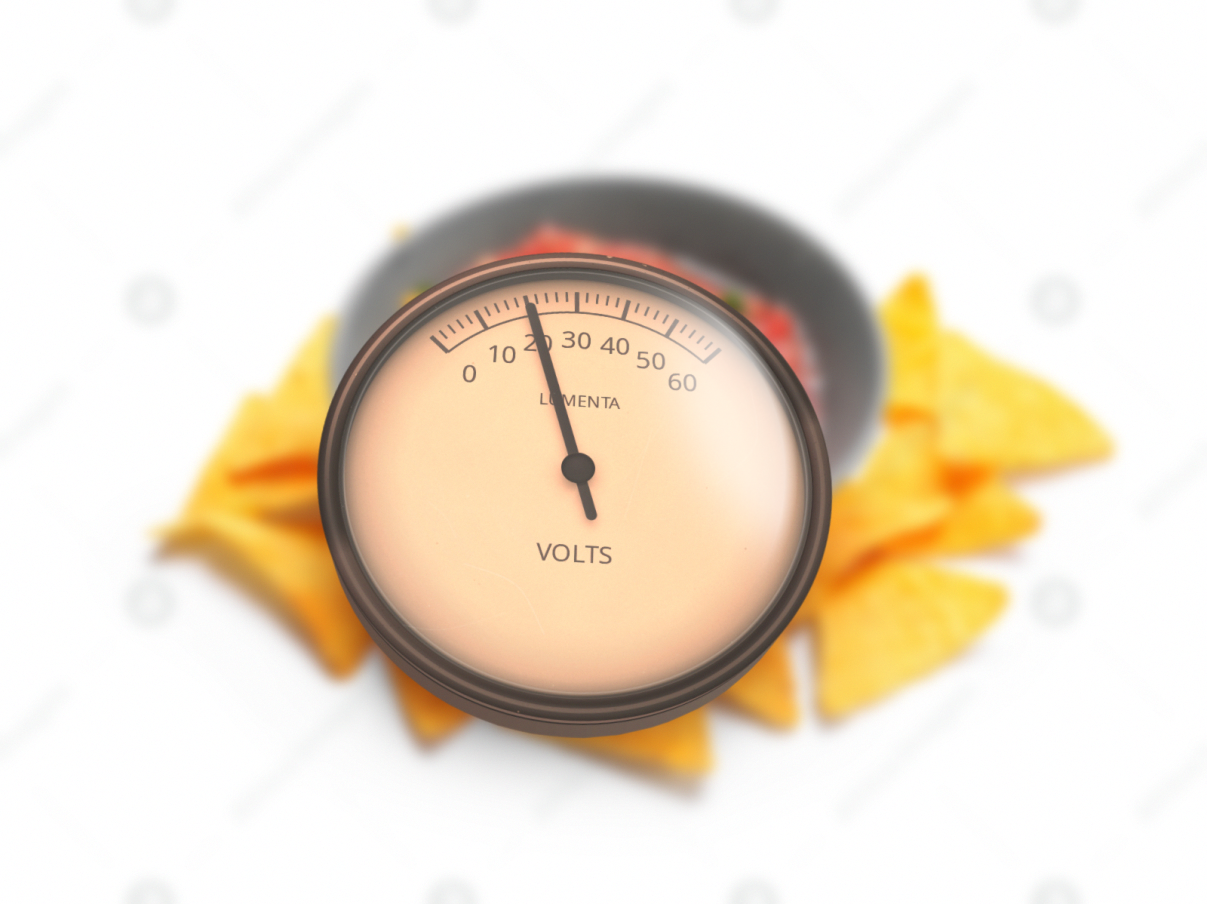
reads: **20** V
